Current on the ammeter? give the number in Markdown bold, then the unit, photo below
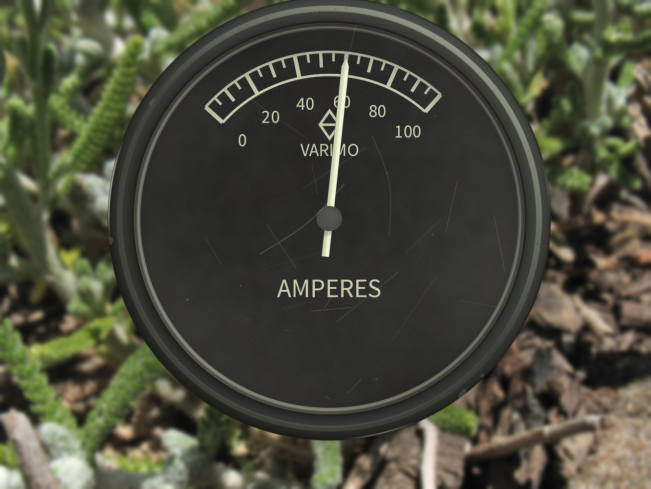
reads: **60** A
